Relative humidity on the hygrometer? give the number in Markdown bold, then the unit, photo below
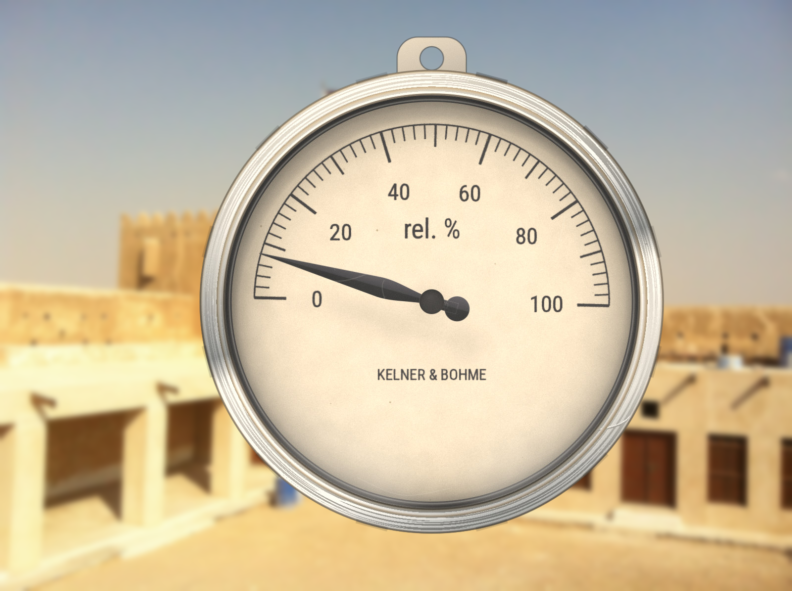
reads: **8** %
